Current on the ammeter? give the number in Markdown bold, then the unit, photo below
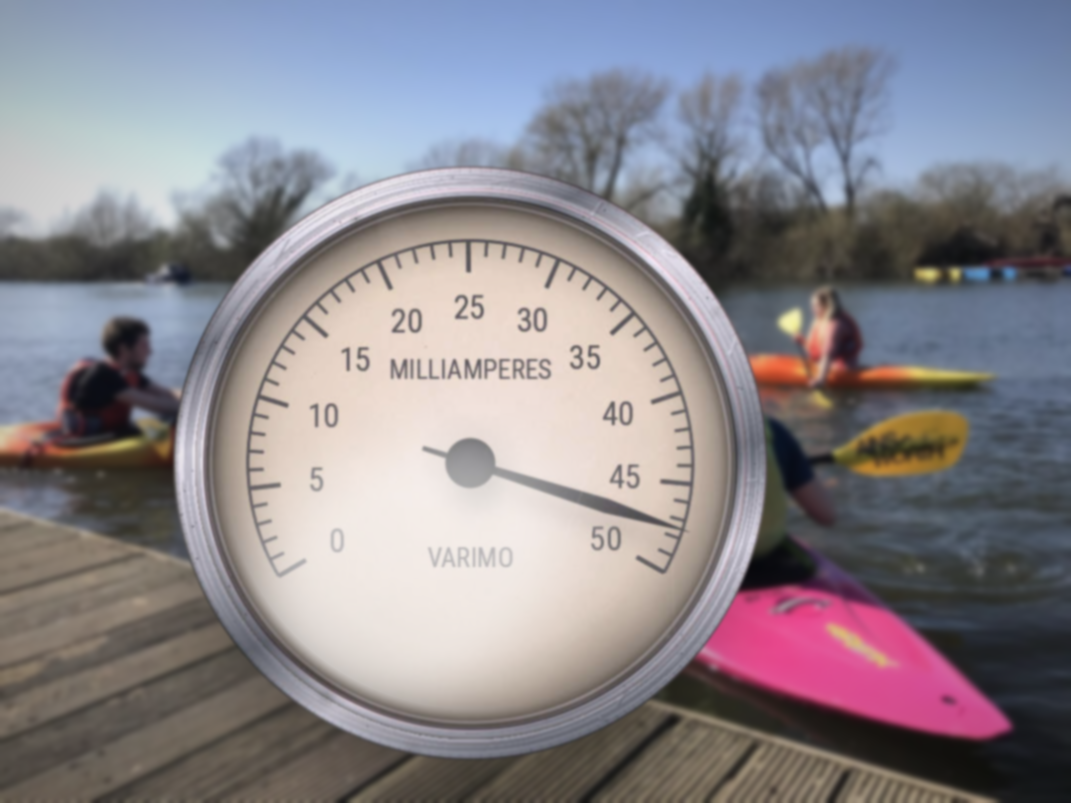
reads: **47.5** mA
